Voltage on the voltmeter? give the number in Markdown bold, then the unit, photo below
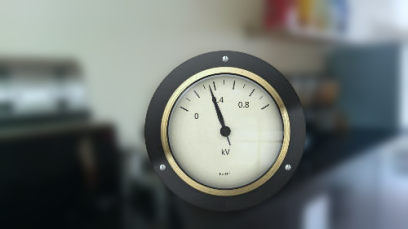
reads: **0.35** kV
